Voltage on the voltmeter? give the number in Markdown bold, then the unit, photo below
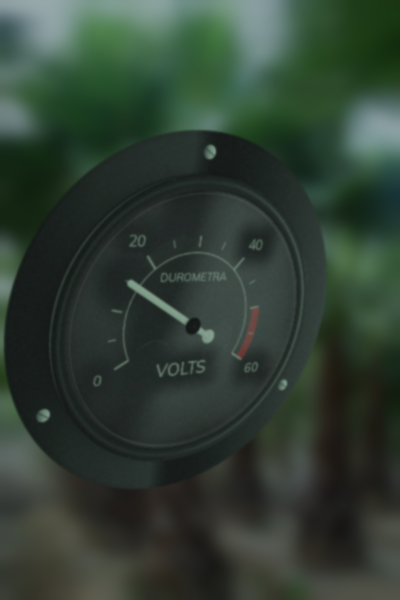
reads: **15** V
